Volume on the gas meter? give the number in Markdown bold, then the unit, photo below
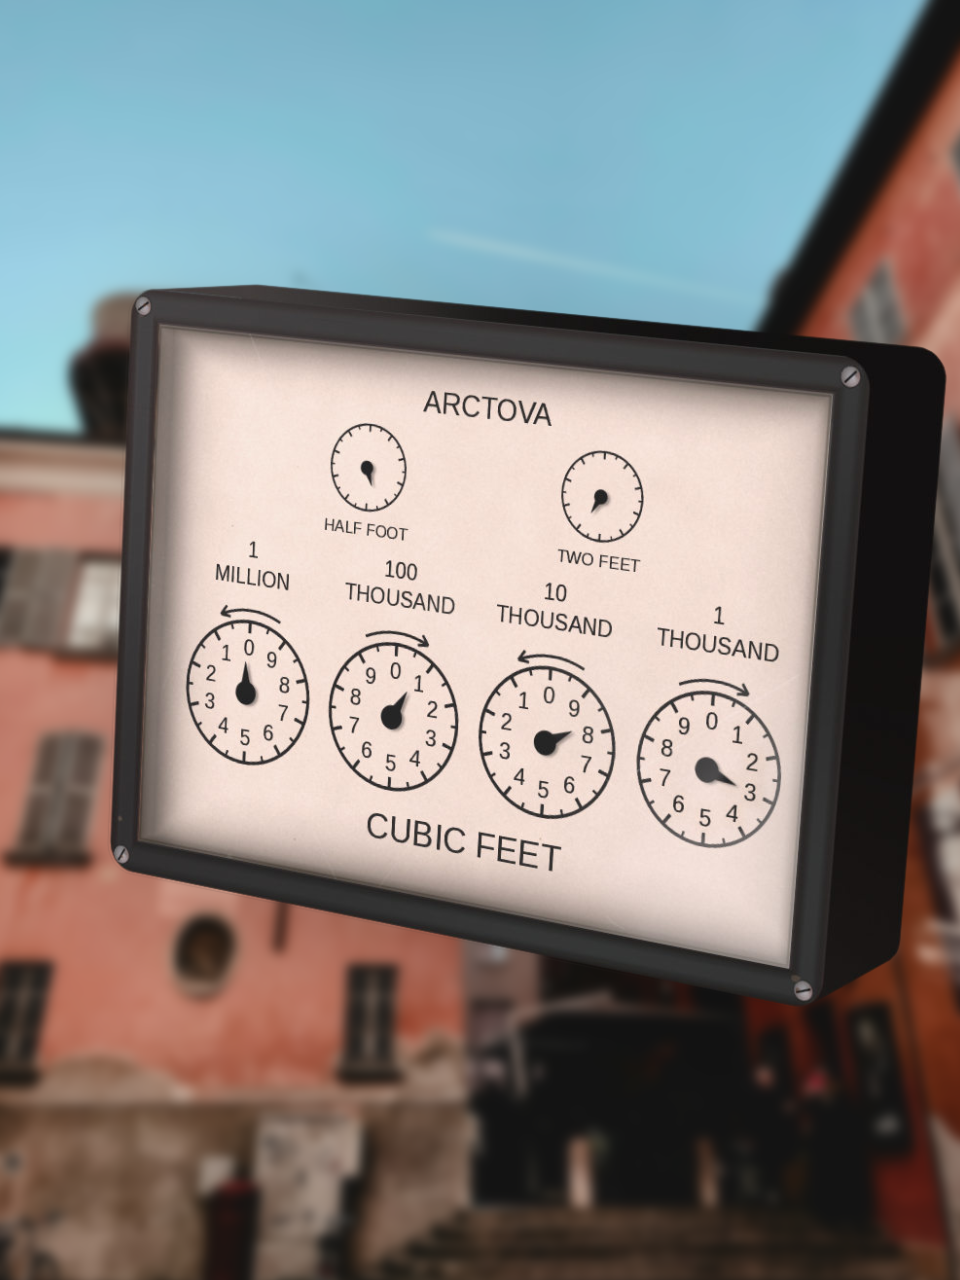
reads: **8300** ft³
